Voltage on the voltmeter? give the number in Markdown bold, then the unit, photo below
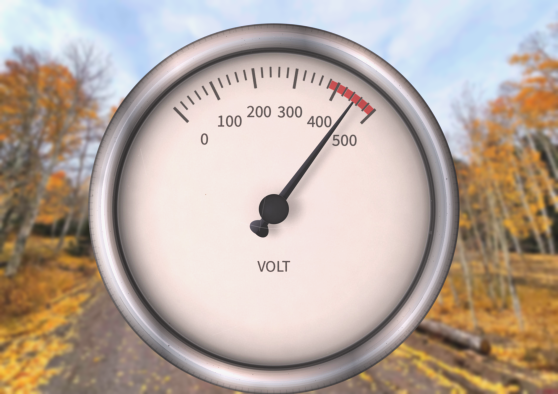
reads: **450** V
